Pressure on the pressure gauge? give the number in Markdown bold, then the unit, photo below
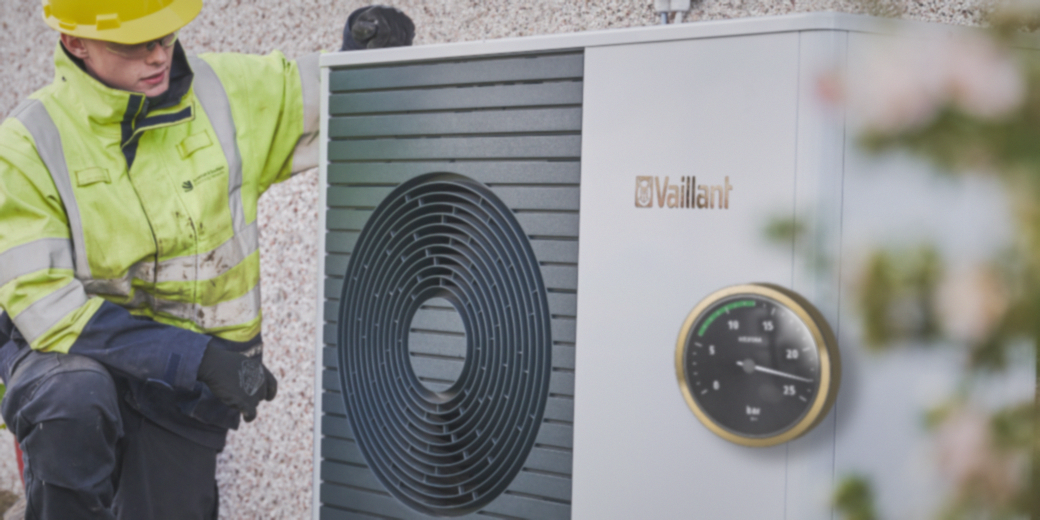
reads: **23** bar
